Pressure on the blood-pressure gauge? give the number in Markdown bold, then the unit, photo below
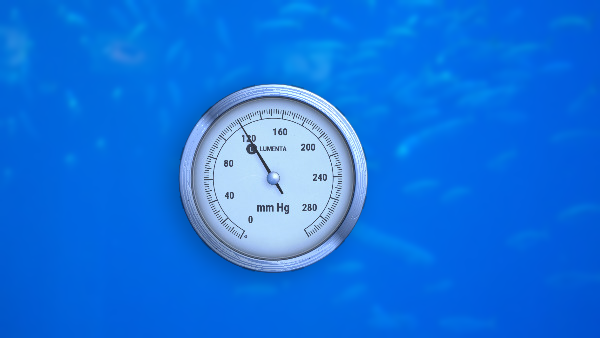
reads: **120** mmHg
